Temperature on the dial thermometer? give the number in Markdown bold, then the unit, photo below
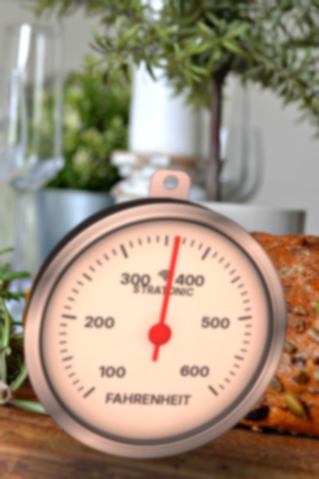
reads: **360** °F
